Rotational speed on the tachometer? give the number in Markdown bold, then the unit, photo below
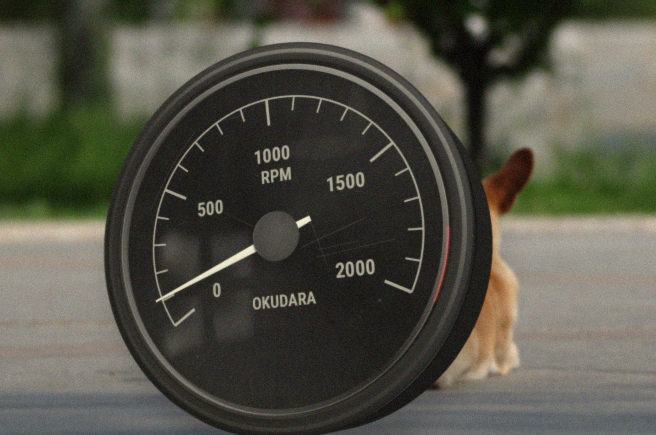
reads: **100** rpm
